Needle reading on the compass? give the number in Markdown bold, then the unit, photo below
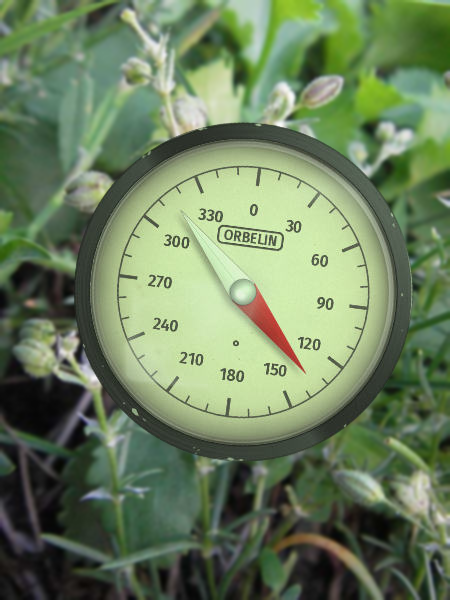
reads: **135** °
